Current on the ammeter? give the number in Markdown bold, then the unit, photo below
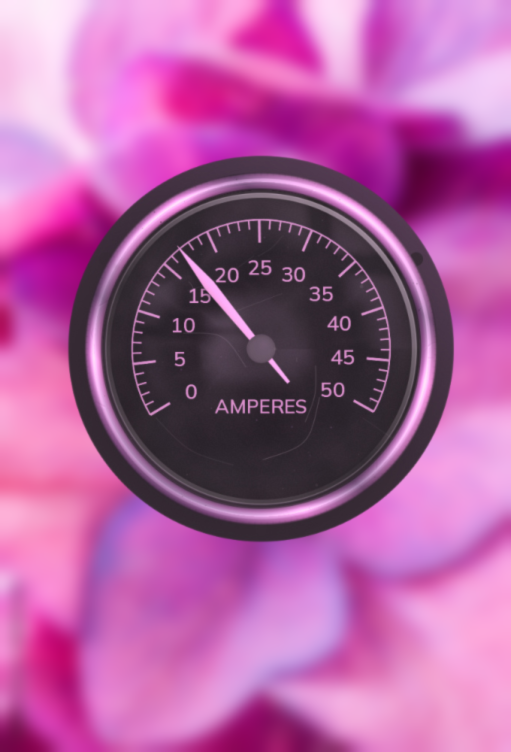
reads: **17** A
